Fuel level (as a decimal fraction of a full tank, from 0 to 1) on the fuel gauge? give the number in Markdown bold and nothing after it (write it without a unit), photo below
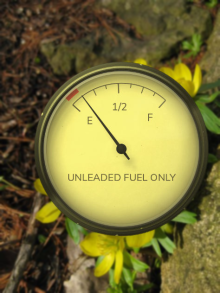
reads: **0.125**
